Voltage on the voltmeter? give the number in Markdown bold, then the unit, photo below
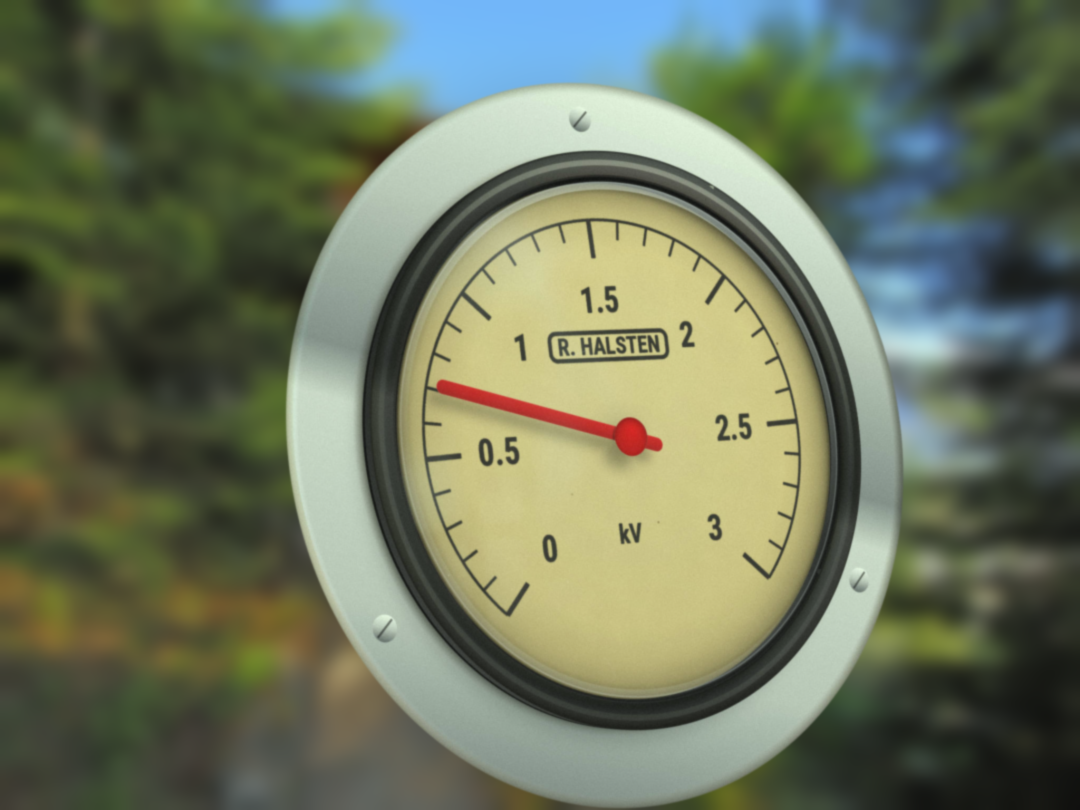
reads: **0.7** kV
